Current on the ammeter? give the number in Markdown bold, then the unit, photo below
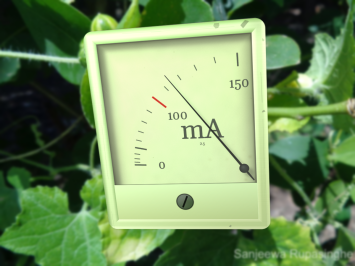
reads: **115** mA
